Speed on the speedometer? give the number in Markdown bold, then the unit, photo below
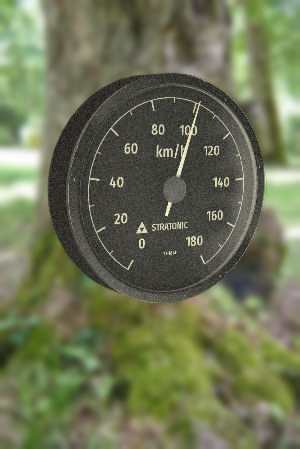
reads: **100** km/h
